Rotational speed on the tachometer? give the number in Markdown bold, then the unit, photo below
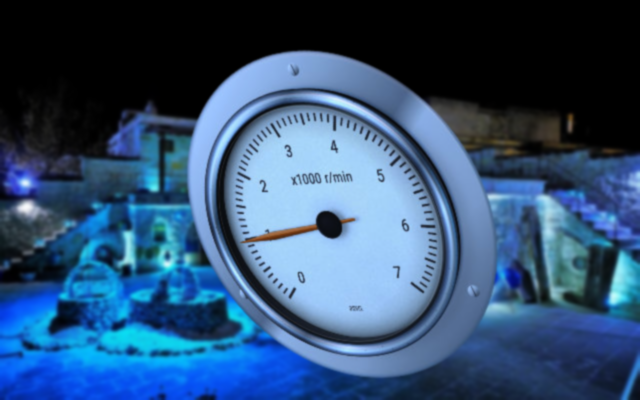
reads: **1000** rpm
